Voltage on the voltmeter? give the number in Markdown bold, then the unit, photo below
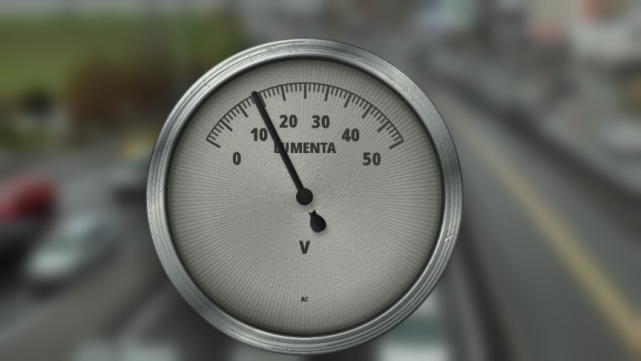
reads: **14** V
